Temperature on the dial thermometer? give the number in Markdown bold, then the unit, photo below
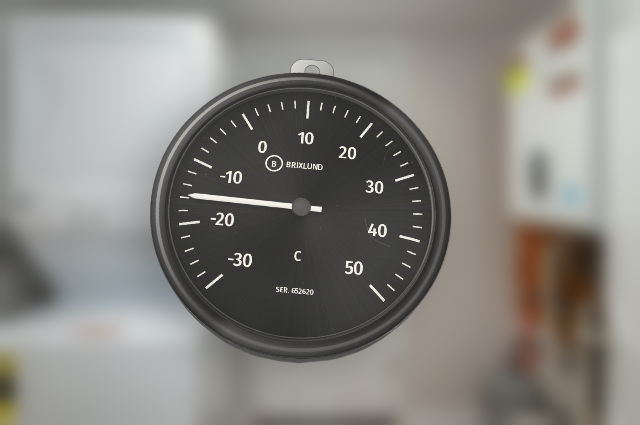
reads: **-16** °C
